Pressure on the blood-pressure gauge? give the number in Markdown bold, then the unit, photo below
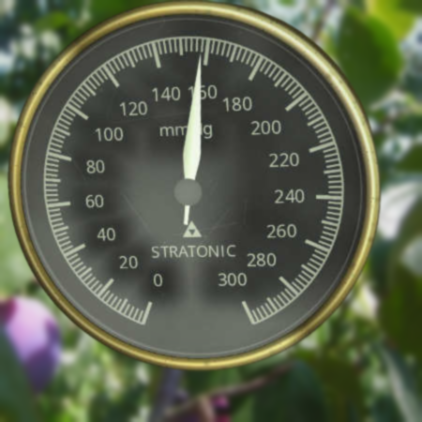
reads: **158** mmHg
